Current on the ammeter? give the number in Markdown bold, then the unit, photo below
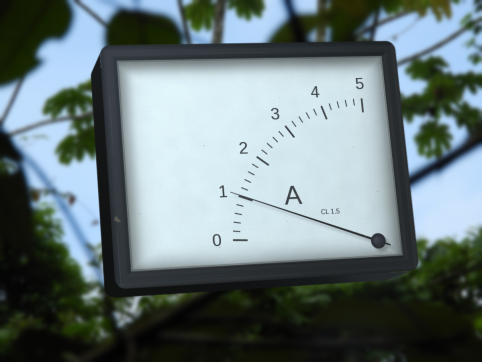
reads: **1** A
